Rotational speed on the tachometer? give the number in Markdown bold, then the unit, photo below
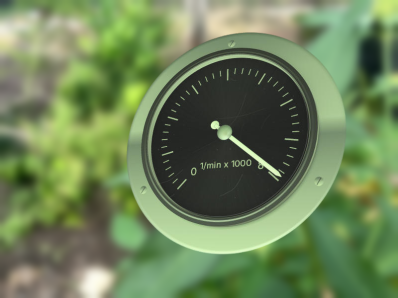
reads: **7900** rpm
